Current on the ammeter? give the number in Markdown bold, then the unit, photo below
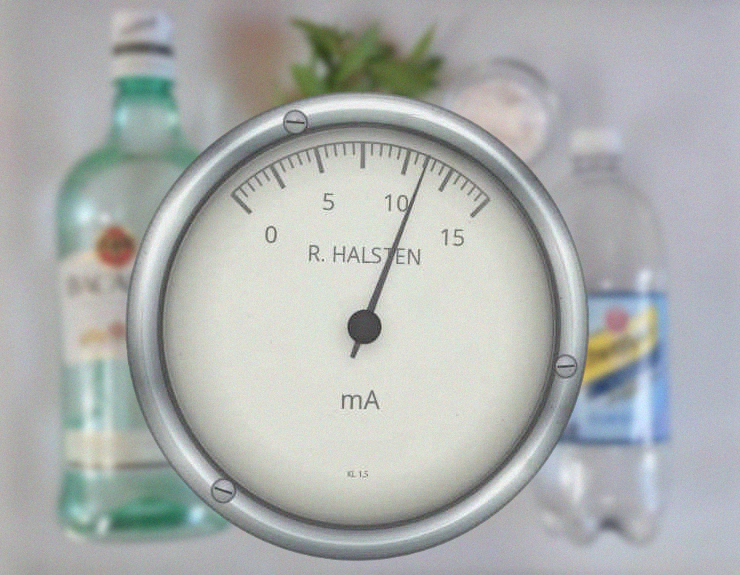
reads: **11** mA
